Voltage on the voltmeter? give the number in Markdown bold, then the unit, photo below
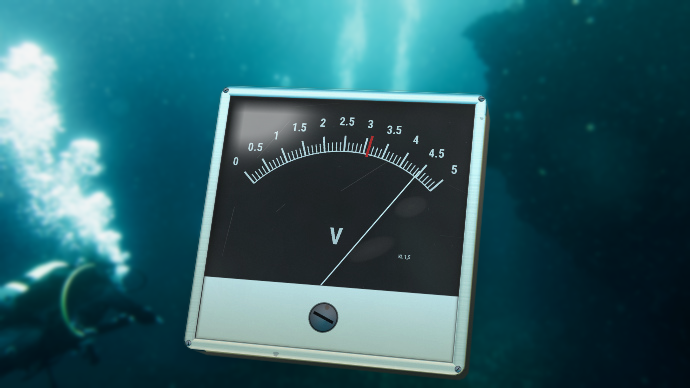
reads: **4.5** V
